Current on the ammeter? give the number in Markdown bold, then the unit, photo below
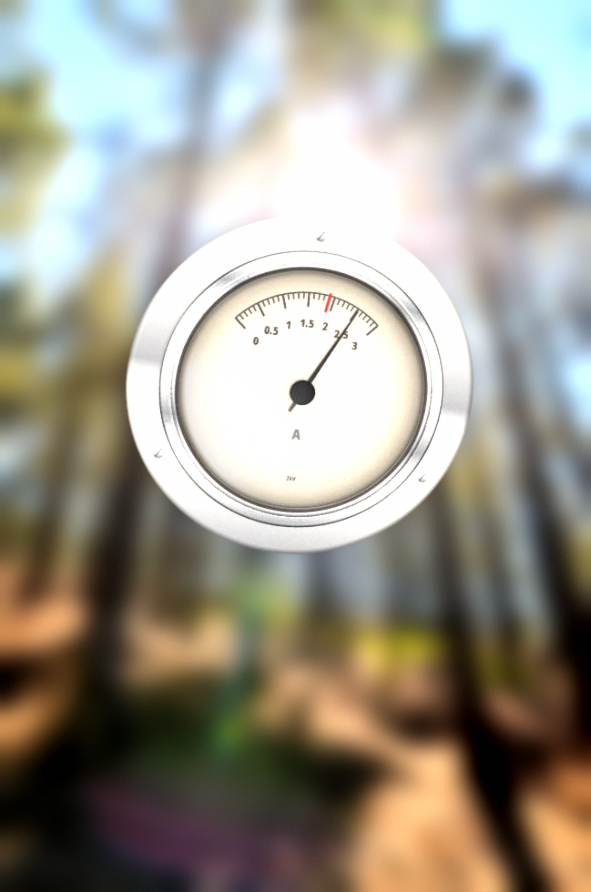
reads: **2.5** A
